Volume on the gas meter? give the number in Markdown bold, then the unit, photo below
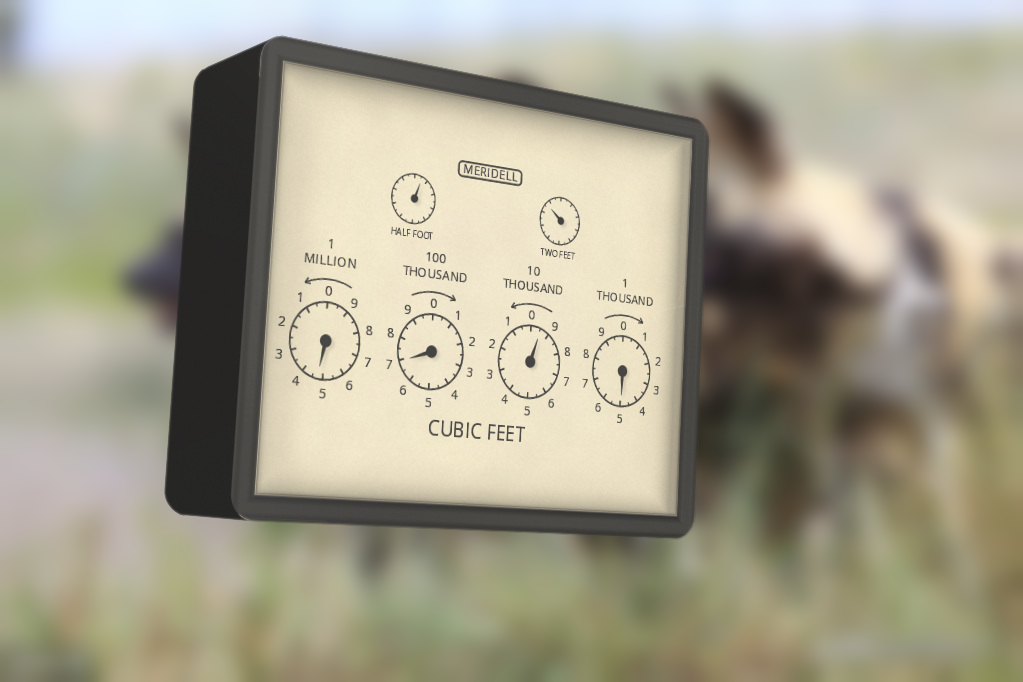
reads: **469500** ft³
